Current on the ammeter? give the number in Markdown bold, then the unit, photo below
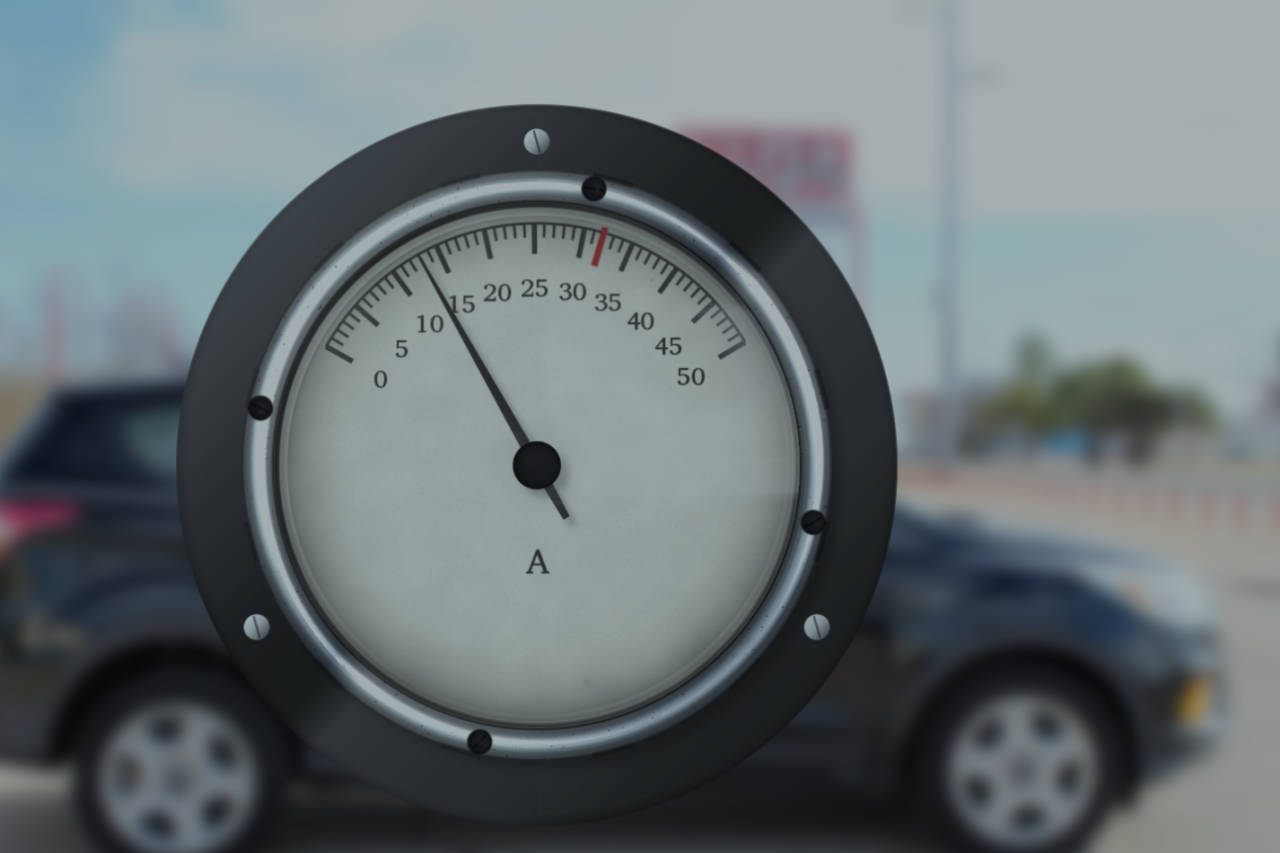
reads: **13** A
